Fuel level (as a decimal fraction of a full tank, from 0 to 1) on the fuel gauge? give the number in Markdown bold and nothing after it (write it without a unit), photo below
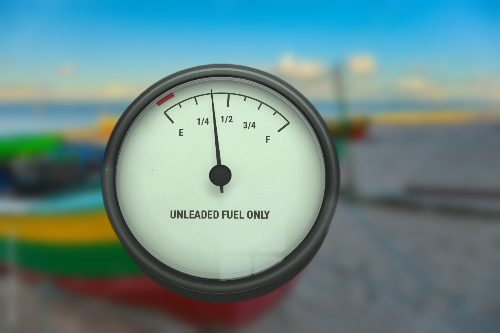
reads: **0.375**
